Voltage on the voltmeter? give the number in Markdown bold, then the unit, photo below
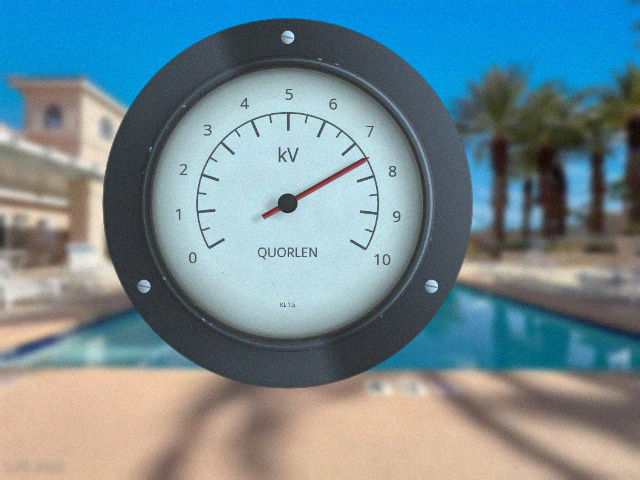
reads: **7.5** kV
